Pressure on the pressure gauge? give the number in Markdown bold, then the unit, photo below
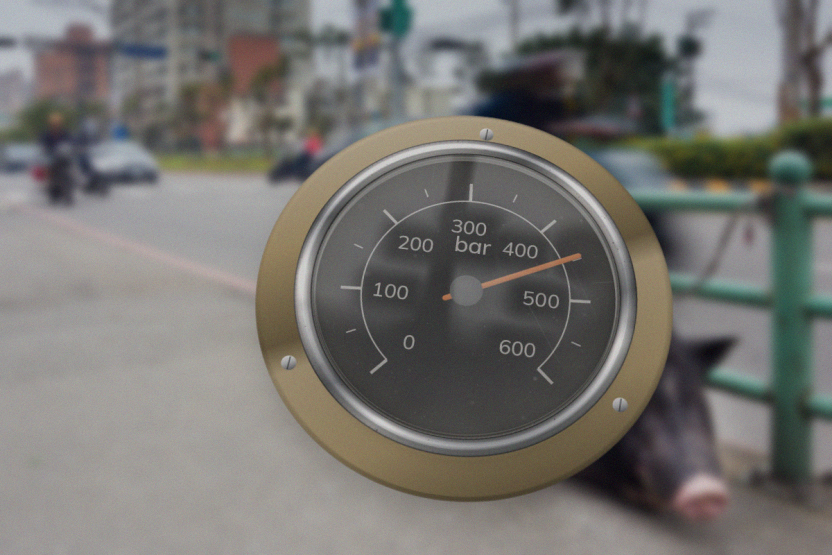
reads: **450** bar
